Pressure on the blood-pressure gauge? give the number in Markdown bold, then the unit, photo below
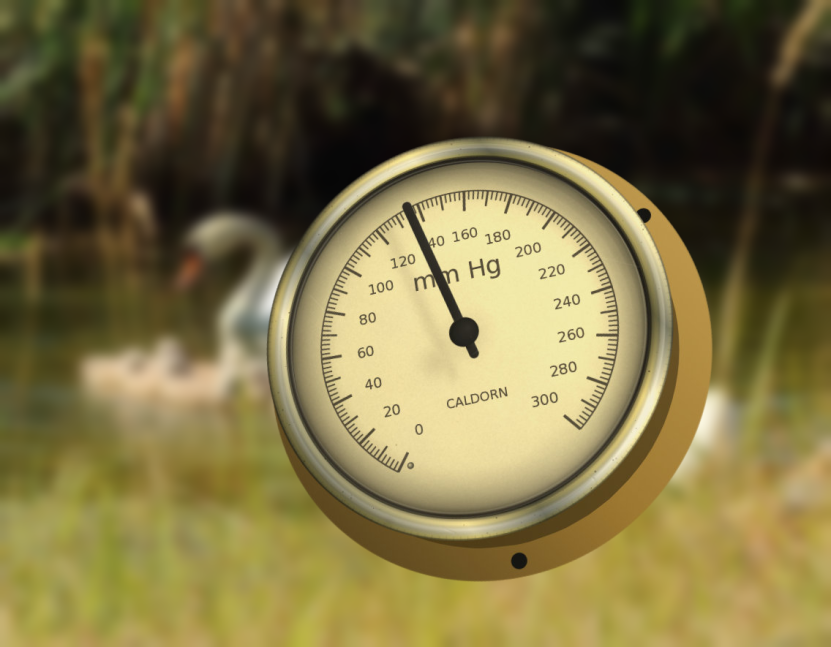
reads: **136** mmHg
